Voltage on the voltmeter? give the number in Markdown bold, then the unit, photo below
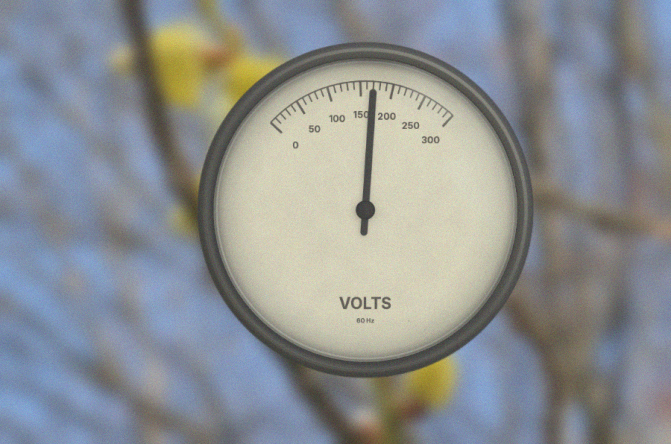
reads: **170** V
